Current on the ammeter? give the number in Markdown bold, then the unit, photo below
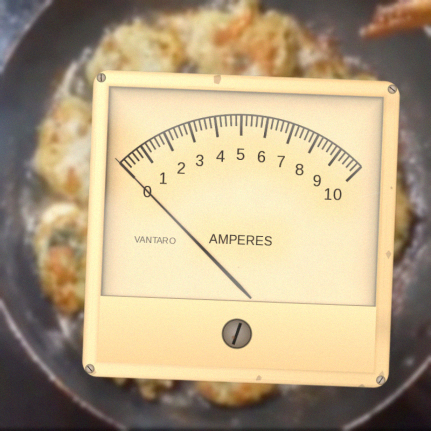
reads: **0** A
